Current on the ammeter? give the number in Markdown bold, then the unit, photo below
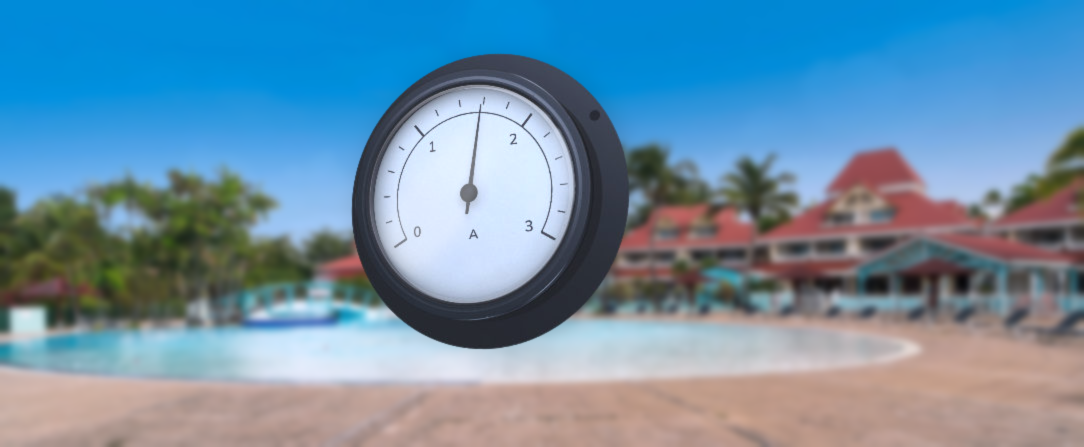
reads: **1.6** A
